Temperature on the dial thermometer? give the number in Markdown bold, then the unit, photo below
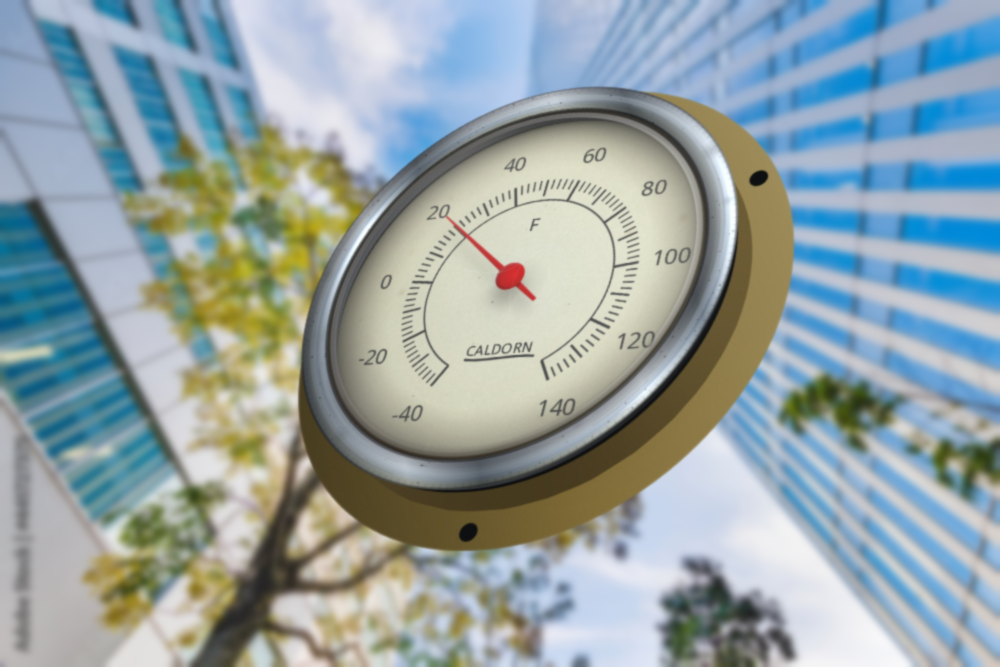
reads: **20** °F
